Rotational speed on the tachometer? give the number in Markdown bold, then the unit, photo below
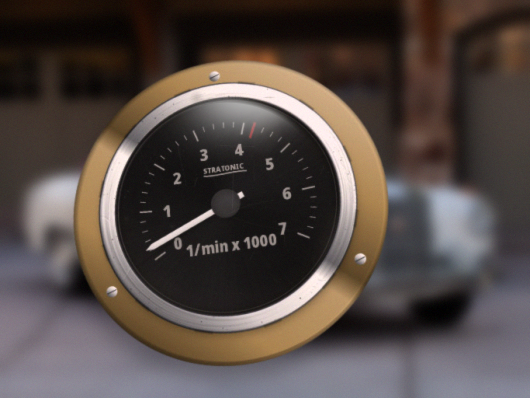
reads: **200** rpm
